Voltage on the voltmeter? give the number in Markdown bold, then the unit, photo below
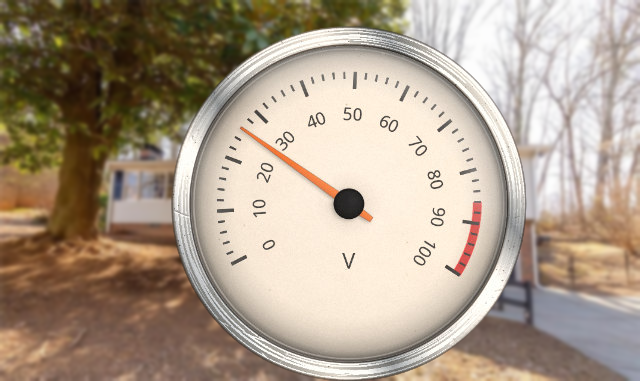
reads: **26** V
